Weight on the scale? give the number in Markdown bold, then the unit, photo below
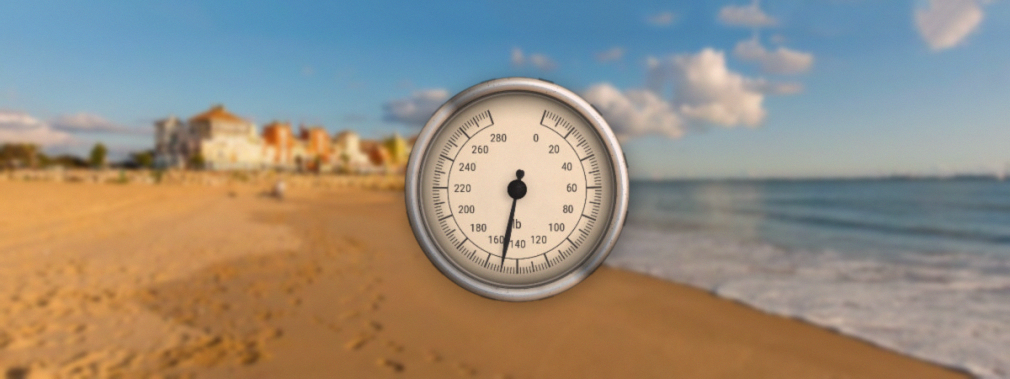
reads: **150** lb
